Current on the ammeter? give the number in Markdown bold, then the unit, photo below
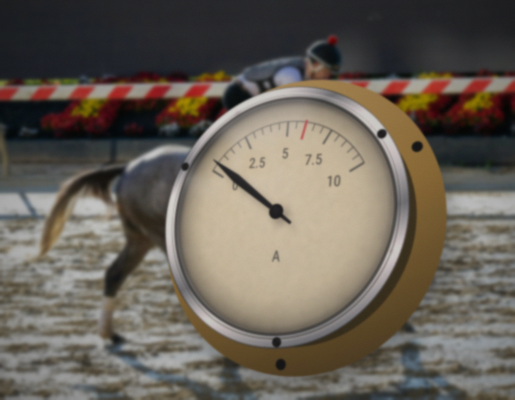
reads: **0.5** A
